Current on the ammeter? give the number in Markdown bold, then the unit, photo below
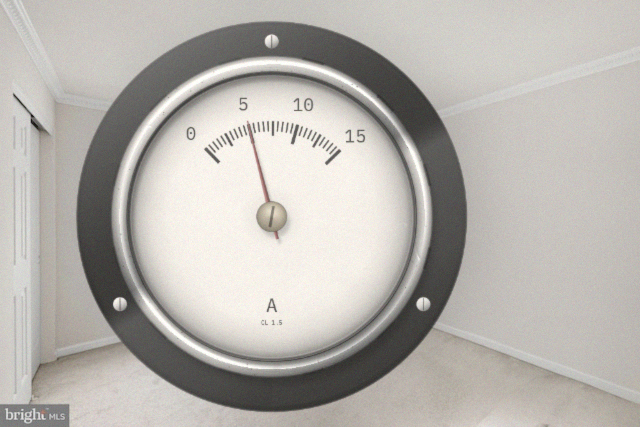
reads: **5** A
